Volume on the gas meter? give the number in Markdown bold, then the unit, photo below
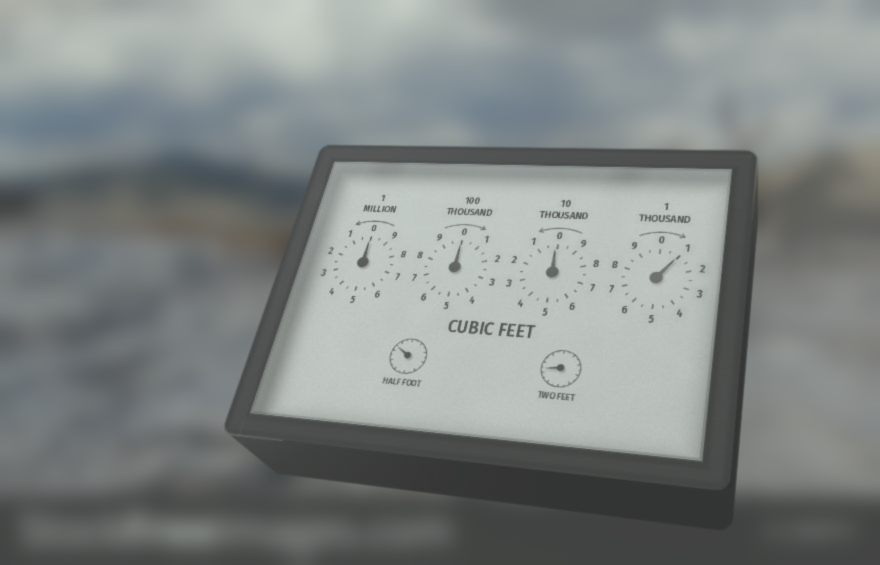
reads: **100** ft³
